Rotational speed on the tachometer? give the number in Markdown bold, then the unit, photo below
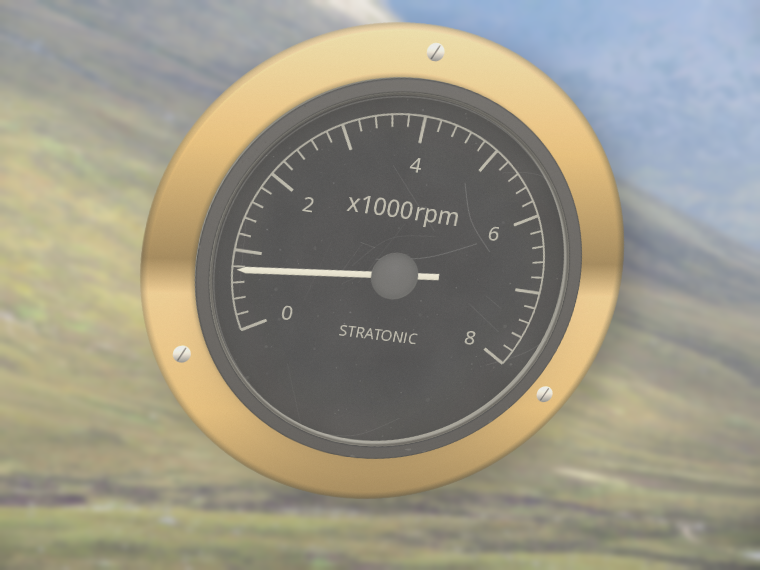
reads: **800** rpm
